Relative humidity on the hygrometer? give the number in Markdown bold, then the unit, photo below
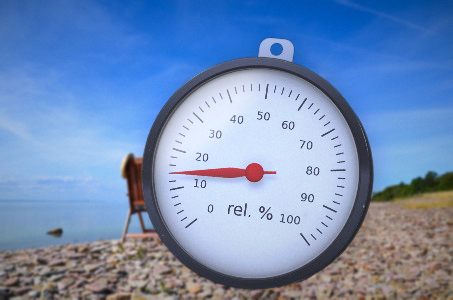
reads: **14** %
